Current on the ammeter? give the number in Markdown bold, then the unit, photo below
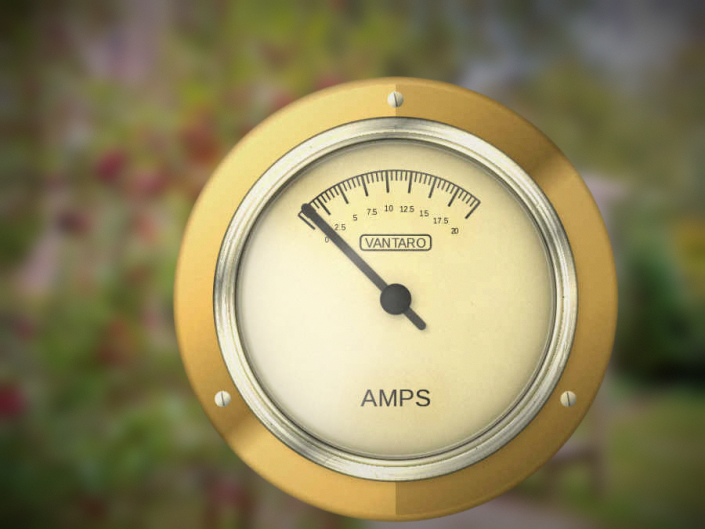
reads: **1** A
